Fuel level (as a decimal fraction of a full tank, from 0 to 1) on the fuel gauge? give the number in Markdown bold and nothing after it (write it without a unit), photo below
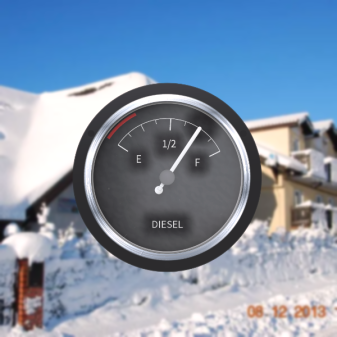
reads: **0.75**
